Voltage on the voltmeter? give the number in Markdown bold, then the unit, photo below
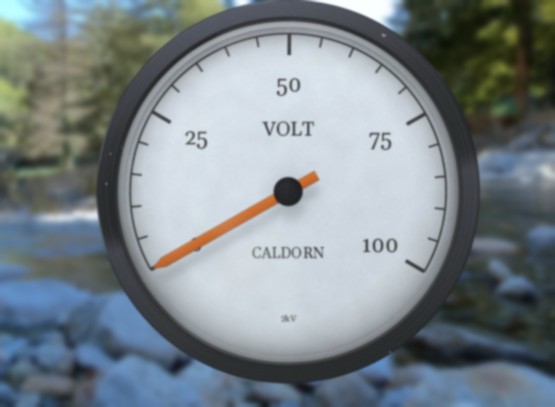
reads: **0** V
